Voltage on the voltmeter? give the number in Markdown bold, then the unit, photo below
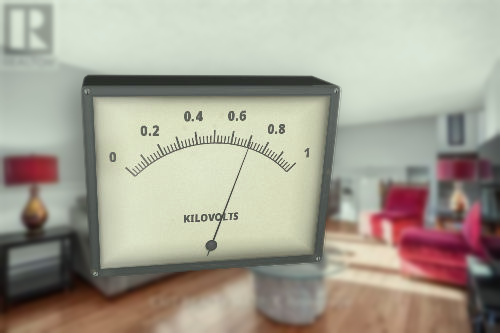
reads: **0.7** kV
